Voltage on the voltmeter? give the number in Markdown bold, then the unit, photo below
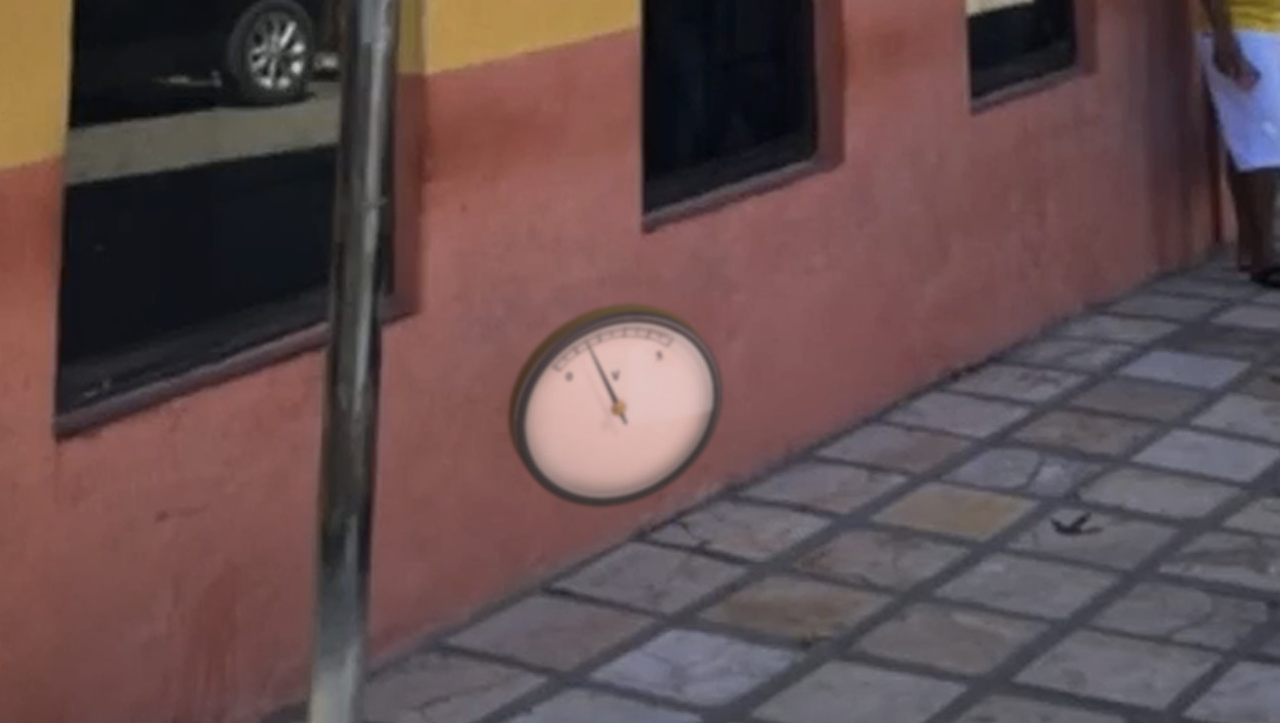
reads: **1.5** V
